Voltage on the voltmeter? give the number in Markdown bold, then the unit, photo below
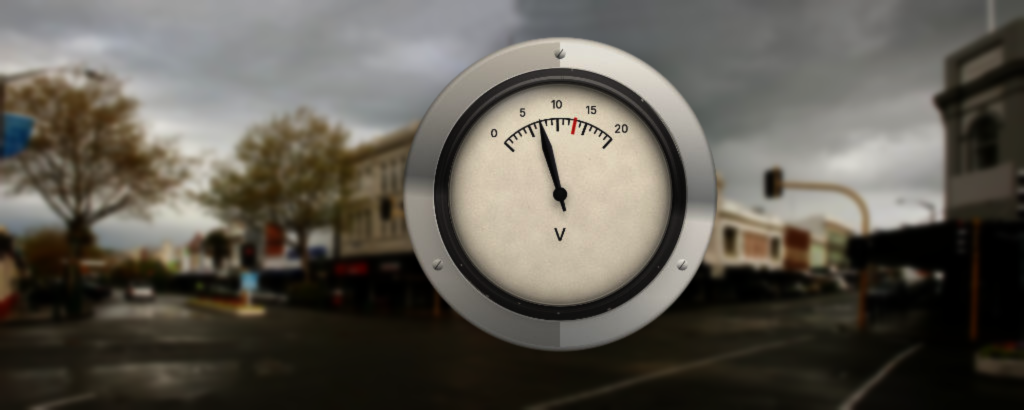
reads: **7** V
